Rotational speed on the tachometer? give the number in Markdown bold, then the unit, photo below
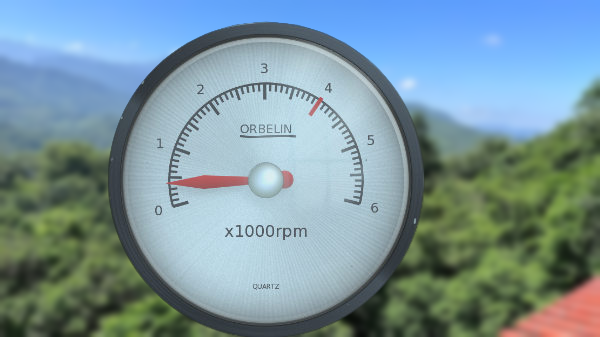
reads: **400** rpm
